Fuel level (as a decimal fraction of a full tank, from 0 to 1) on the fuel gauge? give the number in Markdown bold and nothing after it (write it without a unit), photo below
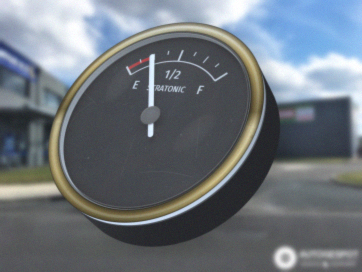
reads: **0.25**
